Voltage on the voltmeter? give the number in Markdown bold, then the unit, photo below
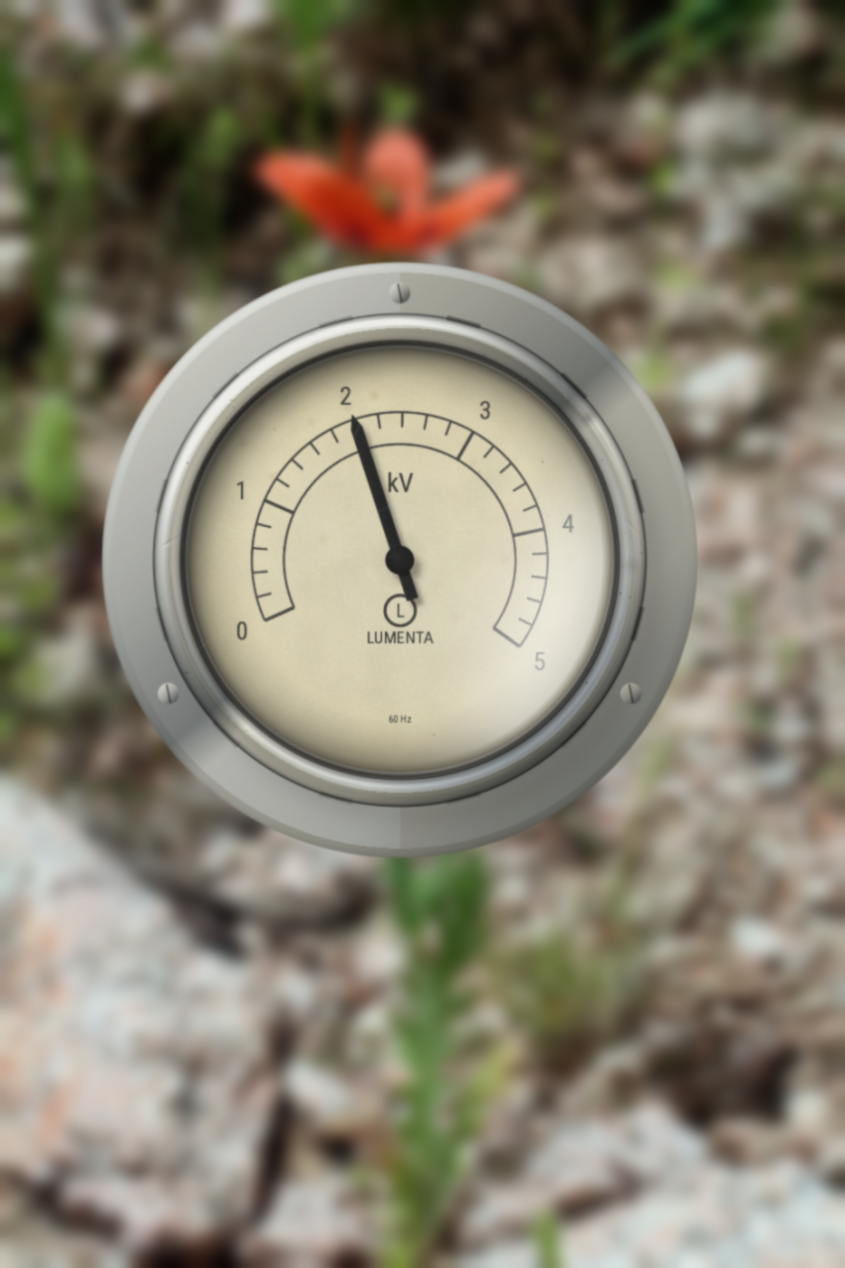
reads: **2** kV
